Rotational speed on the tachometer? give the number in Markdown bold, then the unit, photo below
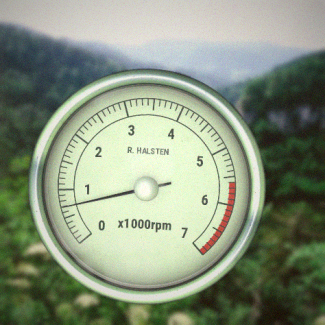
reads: **700** rpm
